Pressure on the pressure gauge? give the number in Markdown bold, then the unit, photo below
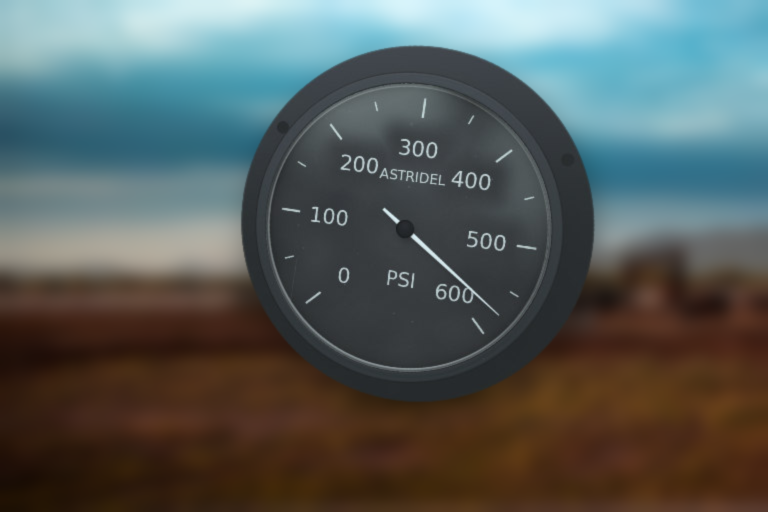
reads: **575** psi
